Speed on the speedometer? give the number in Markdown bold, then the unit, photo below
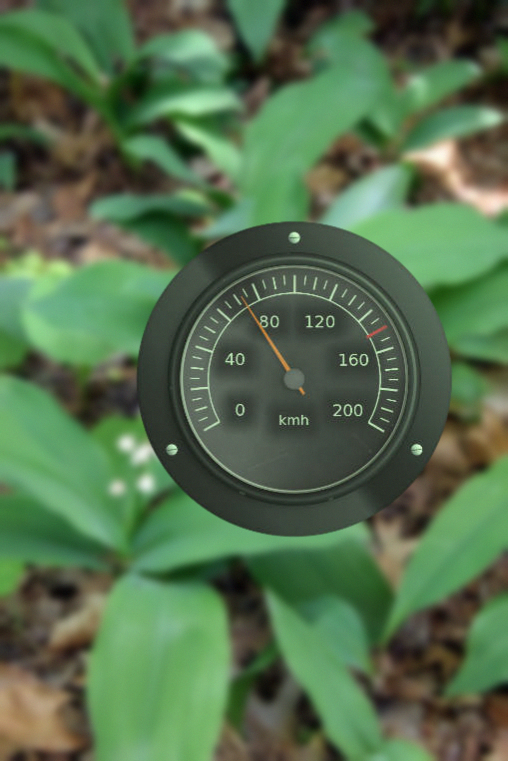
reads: **72.5** km/h
